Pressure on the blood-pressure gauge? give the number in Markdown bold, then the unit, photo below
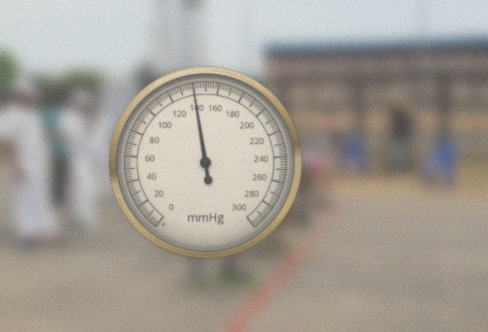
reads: **140** mmHg
